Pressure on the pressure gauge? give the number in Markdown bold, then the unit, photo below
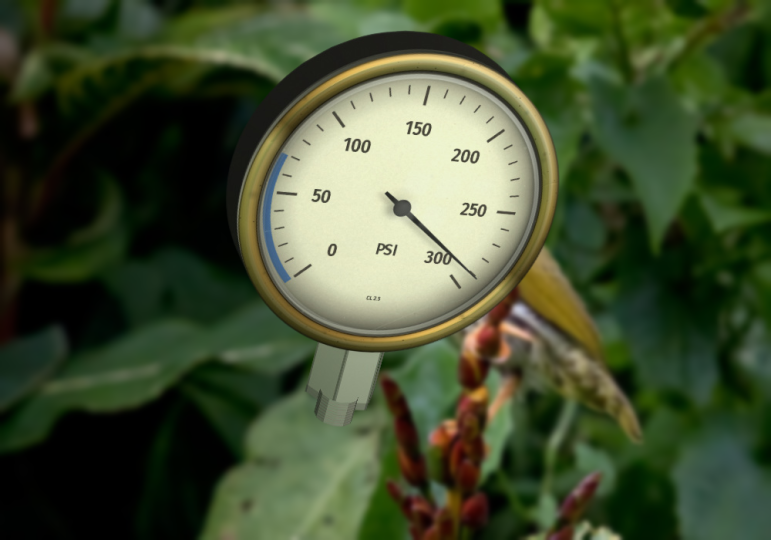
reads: **290** psi
